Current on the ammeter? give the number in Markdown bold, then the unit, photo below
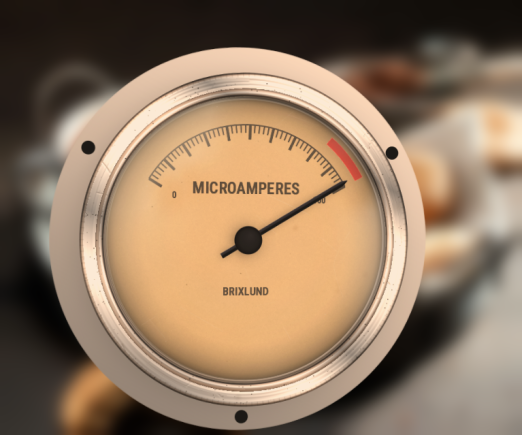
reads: **98** µA
